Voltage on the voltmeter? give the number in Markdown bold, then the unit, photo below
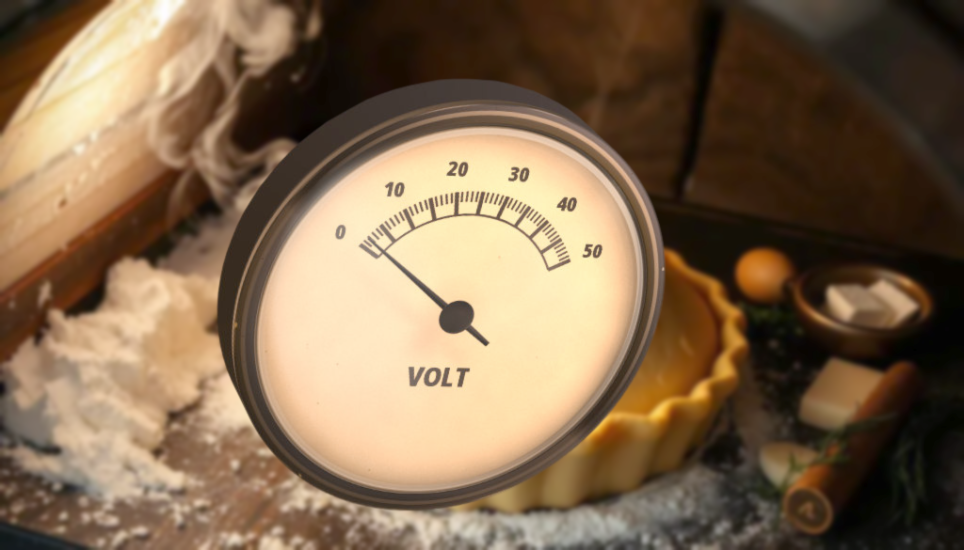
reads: **2** V
